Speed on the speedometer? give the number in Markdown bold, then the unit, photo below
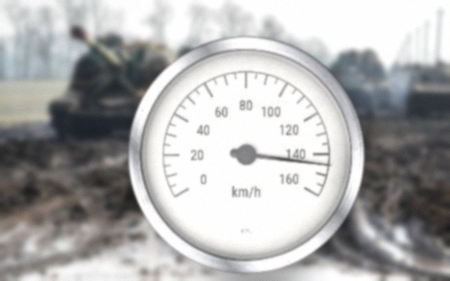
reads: **145** km/h
